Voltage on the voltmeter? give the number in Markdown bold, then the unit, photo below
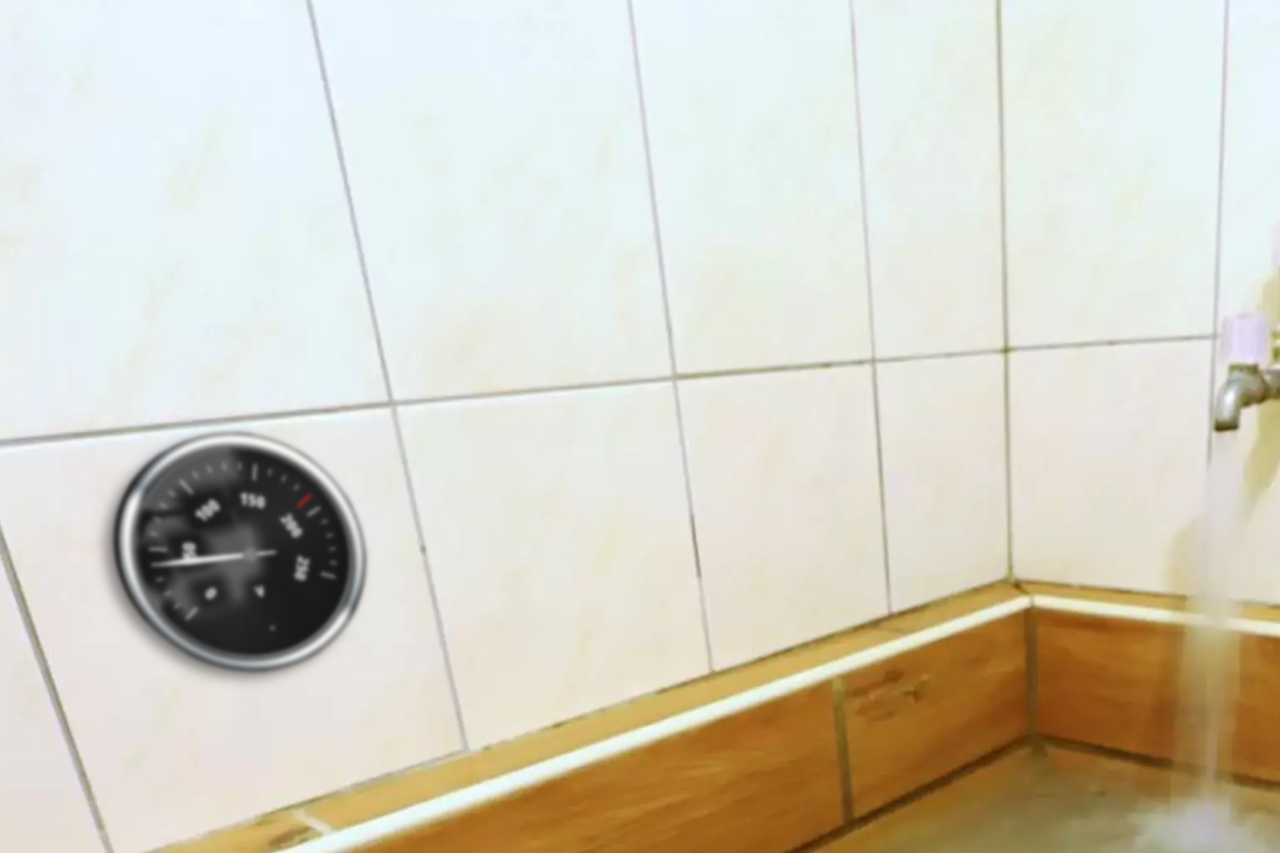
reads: **40** V
